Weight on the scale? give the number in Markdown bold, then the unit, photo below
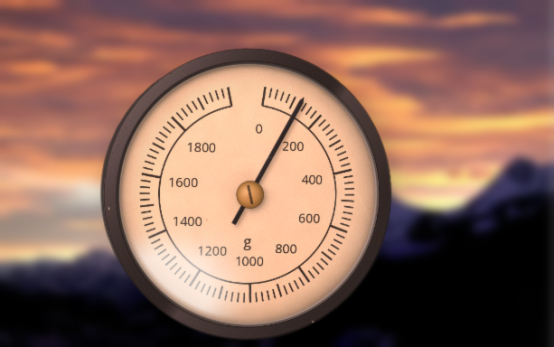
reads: **120** g
